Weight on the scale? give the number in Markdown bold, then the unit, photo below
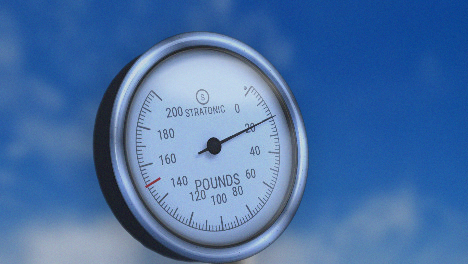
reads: **20** lb
